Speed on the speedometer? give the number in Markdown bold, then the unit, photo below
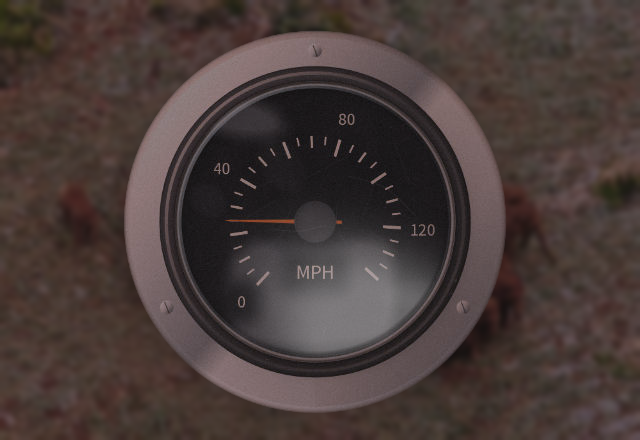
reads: **25** mph
